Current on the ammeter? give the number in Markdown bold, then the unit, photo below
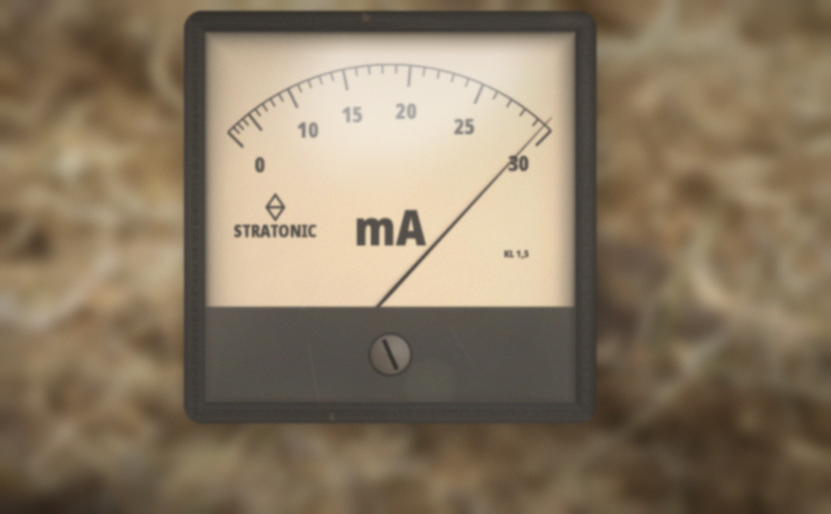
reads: **29.5** mA
